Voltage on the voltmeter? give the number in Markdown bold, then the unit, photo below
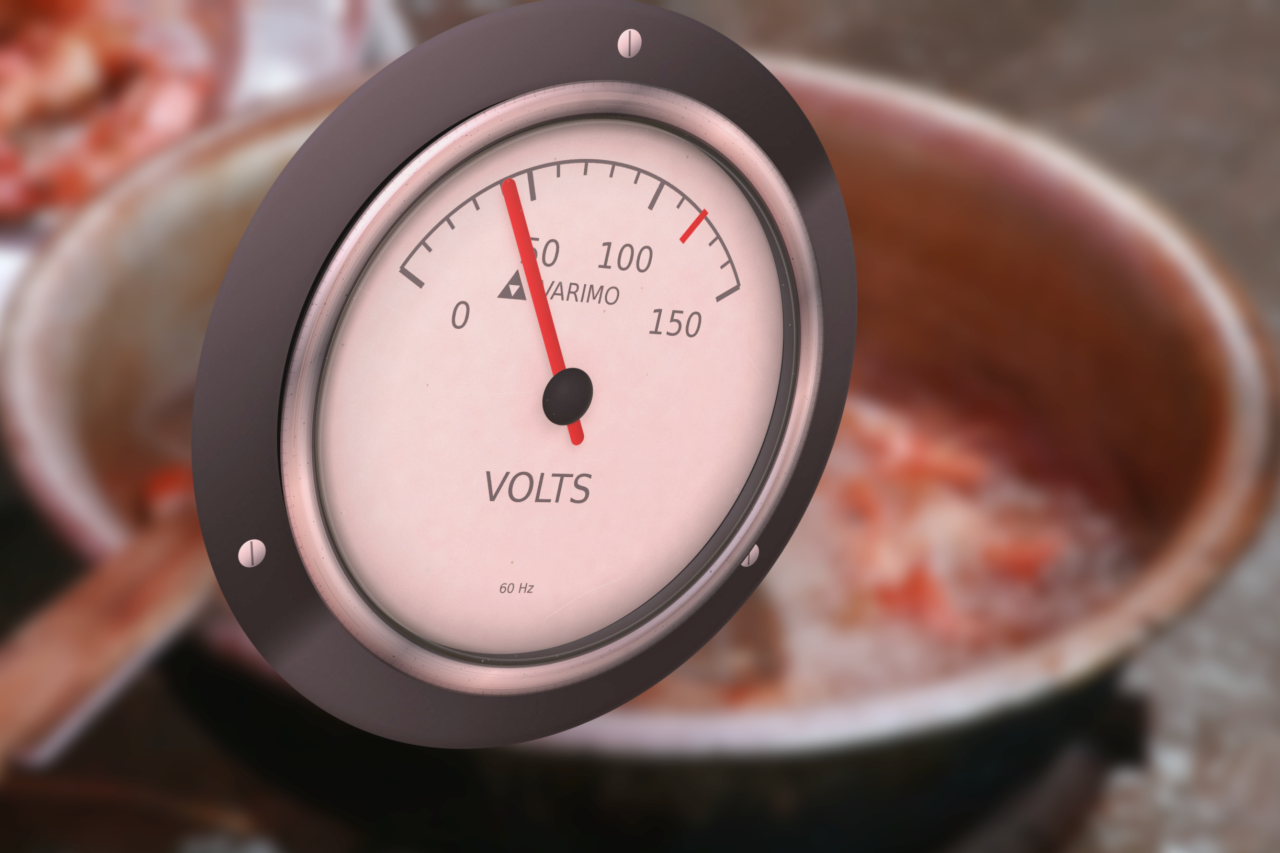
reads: **40** V
